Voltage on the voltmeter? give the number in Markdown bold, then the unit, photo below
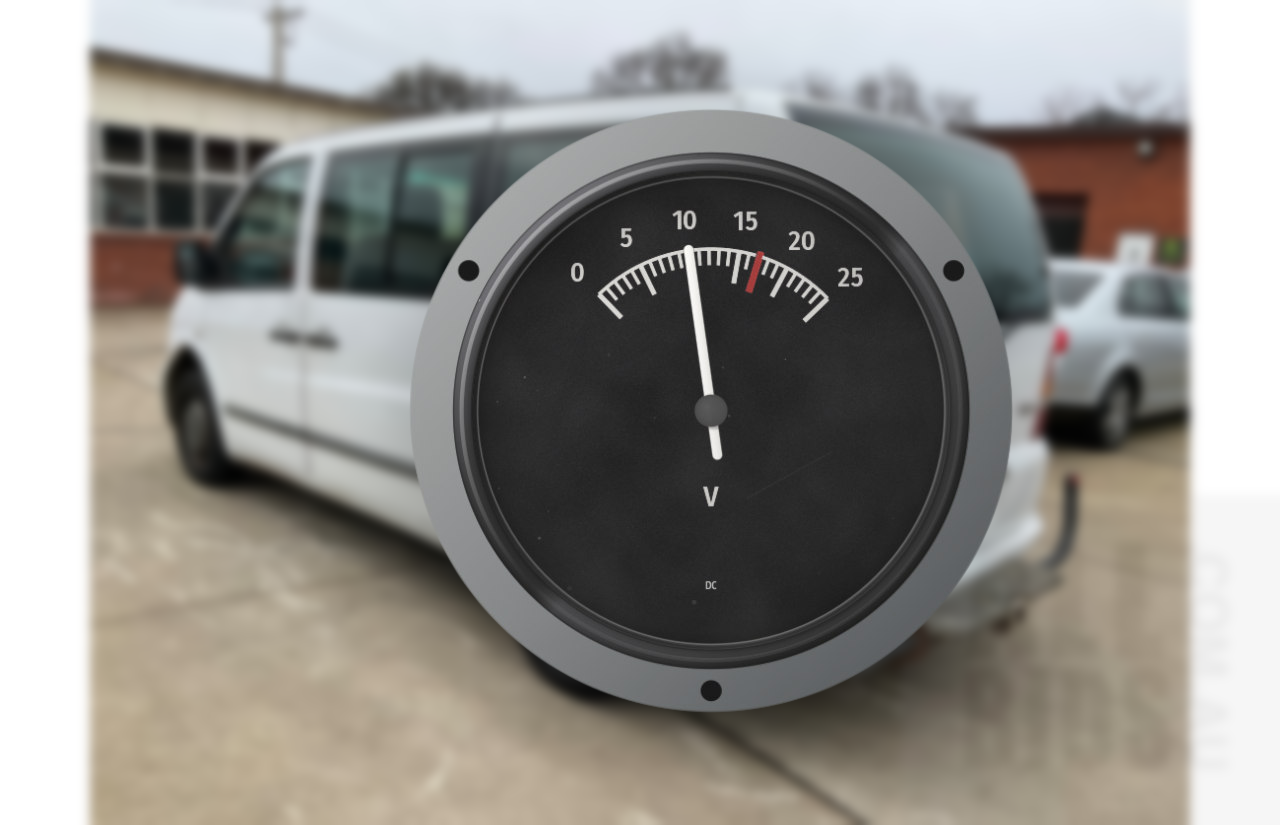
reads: **10** V
